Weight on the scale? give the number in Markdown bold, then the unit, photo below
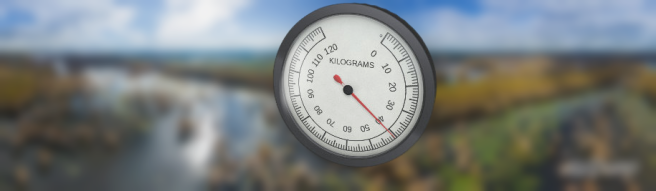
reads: **40** kg
